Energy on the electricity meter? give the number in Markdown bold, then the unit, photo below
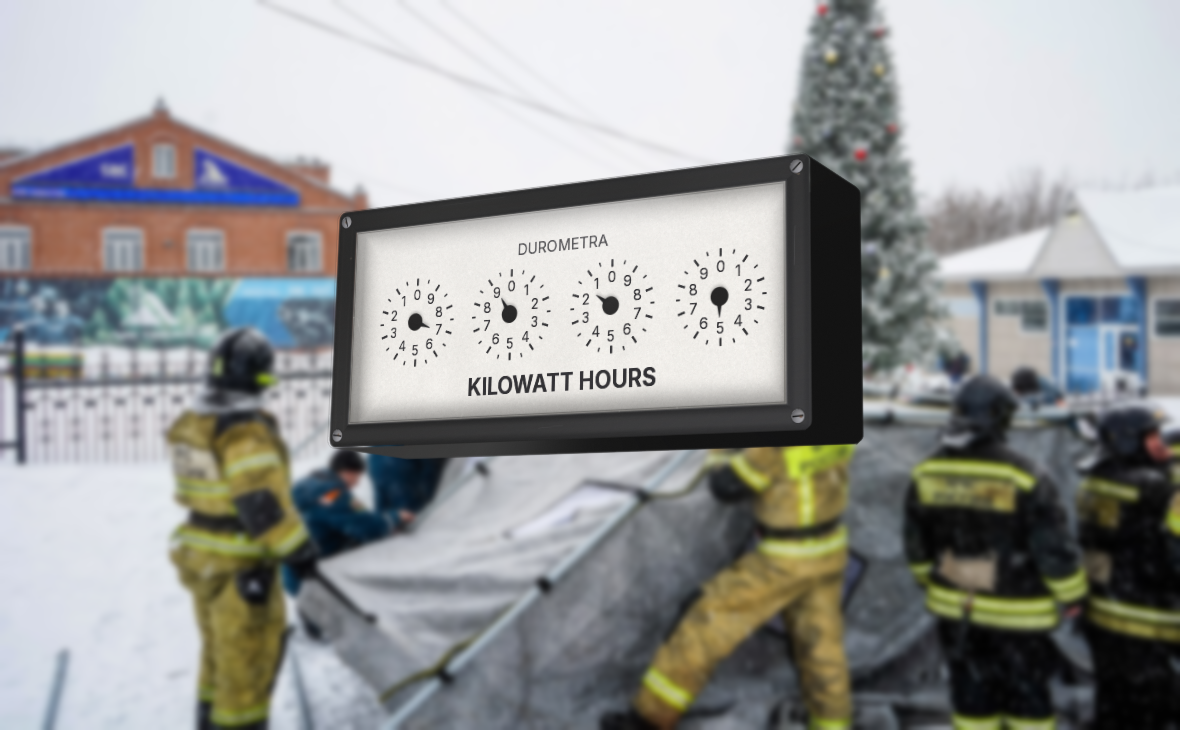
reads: **6915** kWh
